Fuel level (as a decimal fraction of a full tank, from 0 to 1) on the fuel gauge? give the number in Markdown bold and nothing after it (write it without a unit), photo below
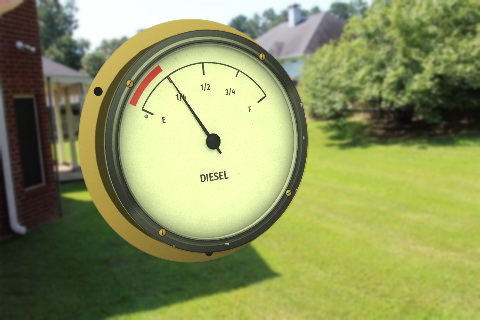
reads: **0.25**
